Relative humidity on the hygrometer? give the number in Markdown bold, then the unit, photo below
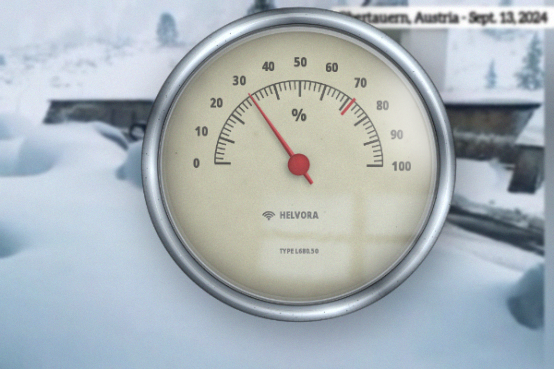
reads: **30** %
